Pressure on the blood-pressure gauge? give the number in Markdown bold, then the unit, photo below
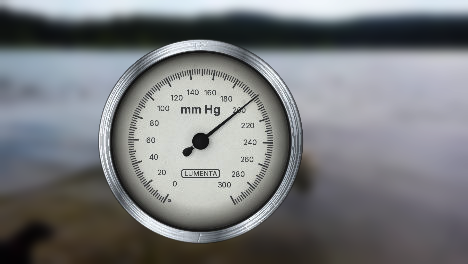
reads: **200** mmHg
